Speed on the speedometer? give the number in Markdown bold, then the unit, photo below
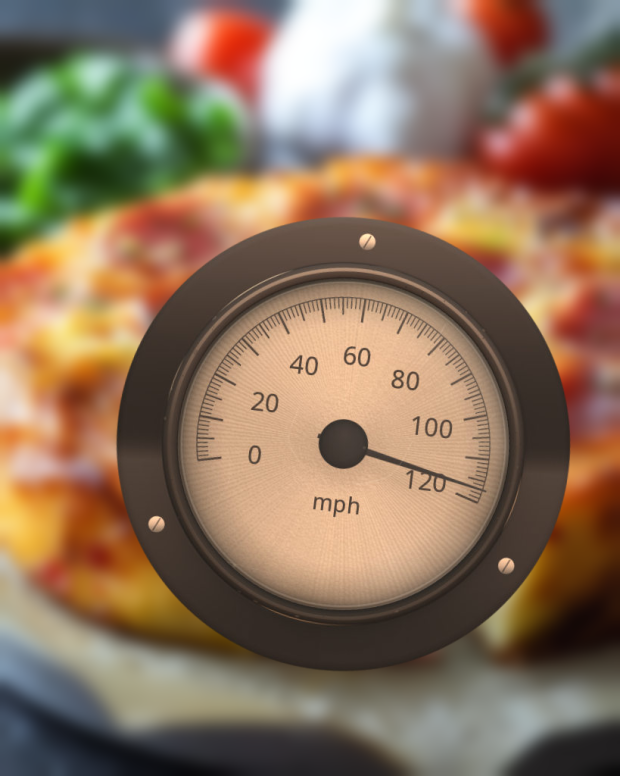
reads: **117** mph
